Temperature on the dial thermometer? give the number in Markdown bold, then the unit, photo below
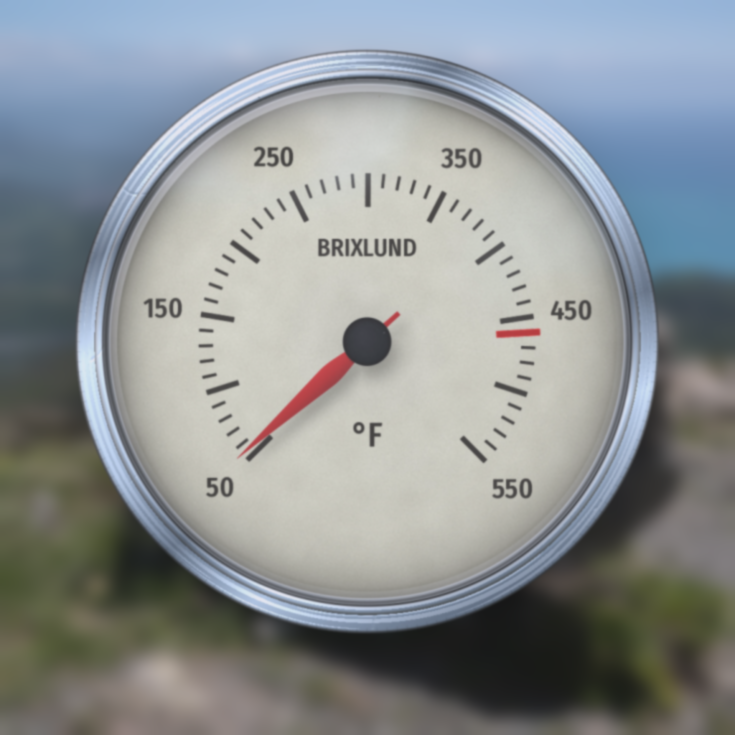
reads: **55** °F
